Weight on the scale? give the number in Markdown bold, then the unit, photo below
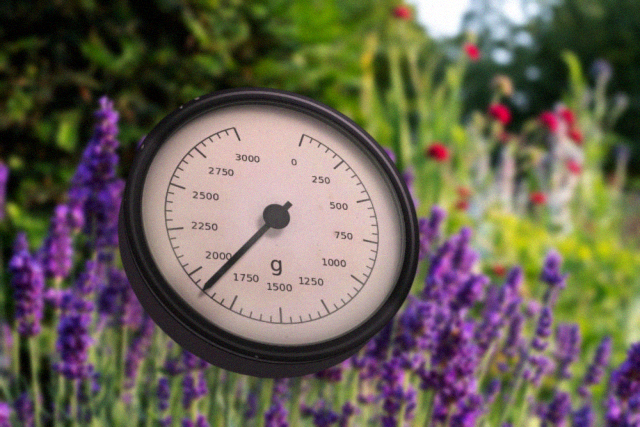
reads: **1900** g
